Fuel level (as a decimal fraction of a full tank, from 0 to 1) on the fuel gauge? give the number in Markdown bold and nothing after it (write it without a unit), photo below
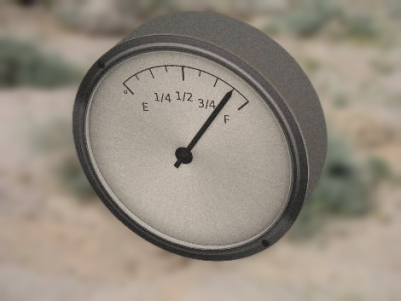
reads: **0.875**
